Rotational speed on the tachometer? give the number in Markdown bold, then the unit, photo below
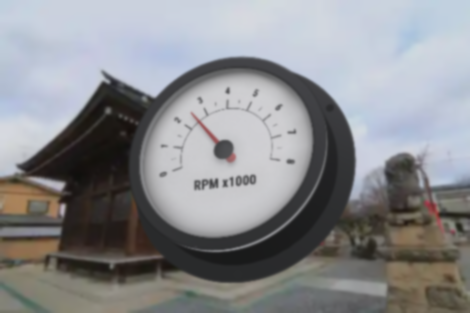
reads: **2500** rpm
